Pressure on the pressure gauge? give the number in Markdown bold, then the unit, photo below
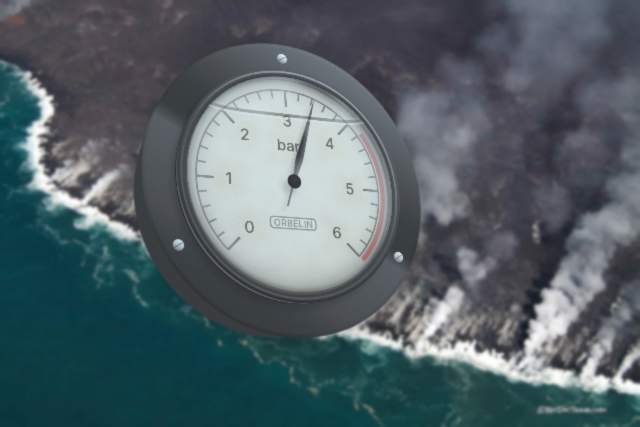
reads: **3.4** bar
